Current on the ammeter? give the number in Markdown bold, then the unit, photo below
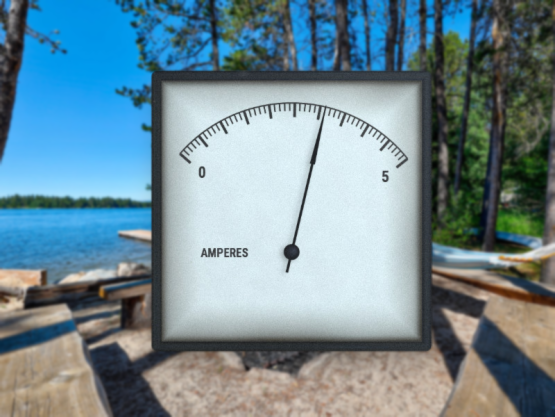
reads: **3.1** A
